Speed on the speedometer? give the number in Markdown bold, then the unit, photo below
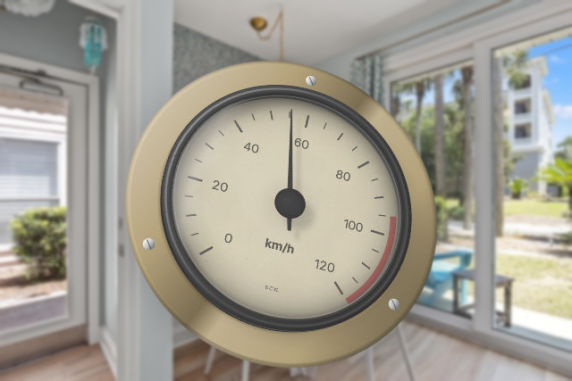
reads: **55** km/h
